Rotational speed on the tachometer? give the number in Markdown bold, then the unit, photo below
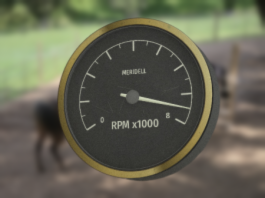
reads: **7500** rpm
